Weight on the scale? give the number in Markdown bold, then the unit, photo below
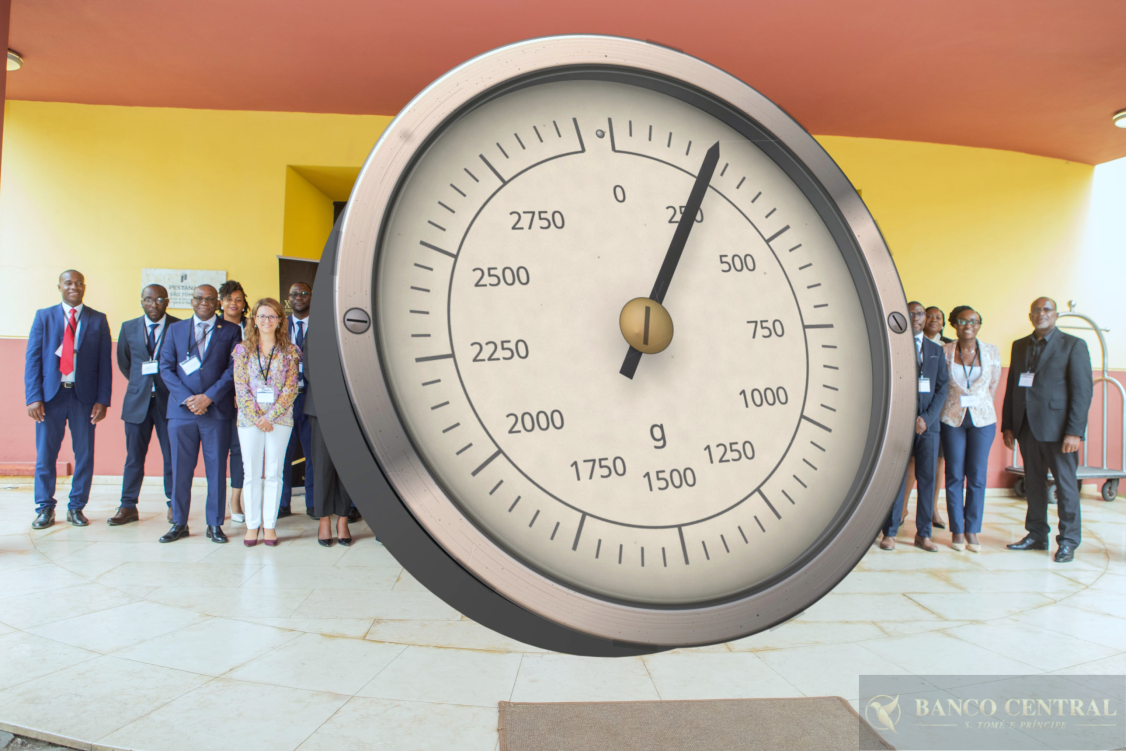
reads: **250** g
